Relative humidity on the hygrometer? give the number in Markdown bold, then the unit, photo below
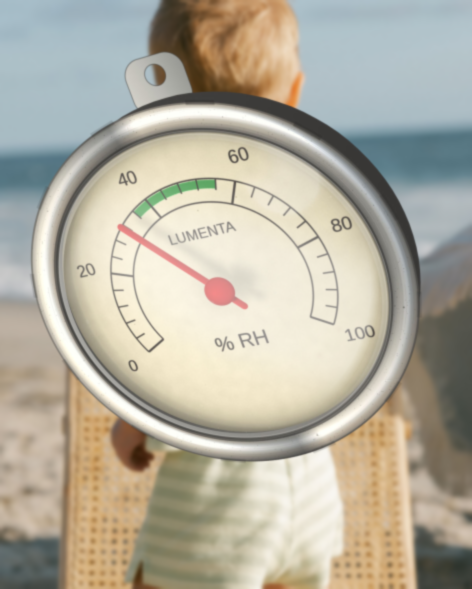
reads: **32** %
